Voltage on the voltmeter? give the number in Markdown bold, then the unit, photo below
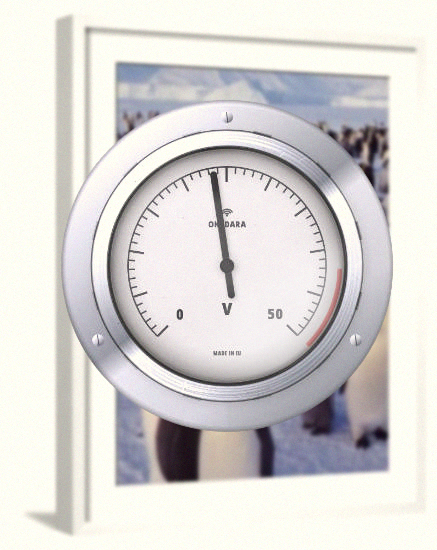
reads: **23.5** V
